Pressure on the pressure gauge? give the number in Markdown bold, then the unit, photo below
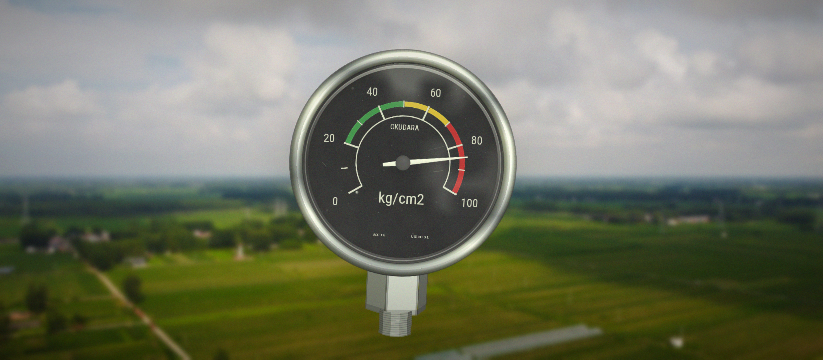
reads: **85** kg/cm²
